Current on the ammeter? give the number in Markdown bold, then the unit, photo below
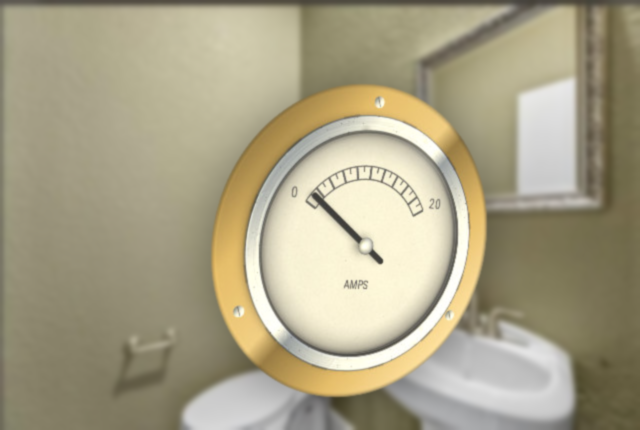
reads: **1** A
